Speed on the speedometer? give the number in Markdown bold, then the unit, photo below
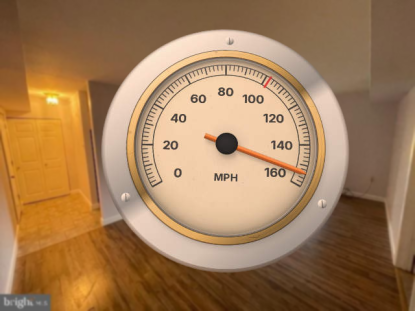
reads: **154** mph
